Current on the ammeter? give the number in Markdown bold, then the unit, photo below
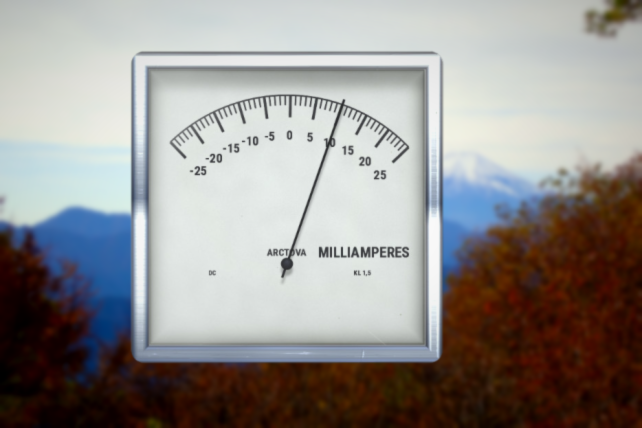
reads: **10** mA
